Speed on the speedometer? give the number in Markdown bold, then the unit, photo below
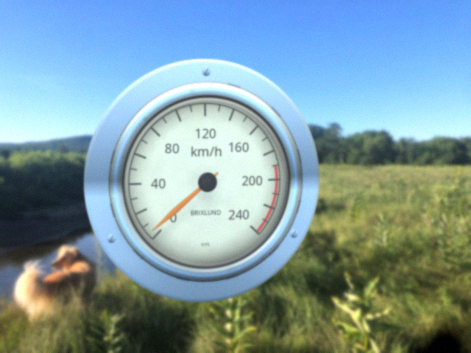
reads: **5** km/h
